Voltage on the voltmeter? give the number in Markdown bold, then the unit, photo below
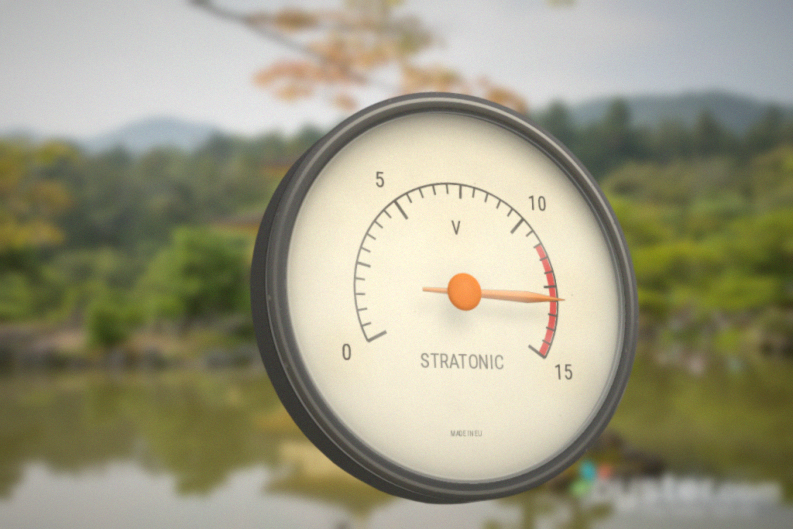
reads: **13** V
